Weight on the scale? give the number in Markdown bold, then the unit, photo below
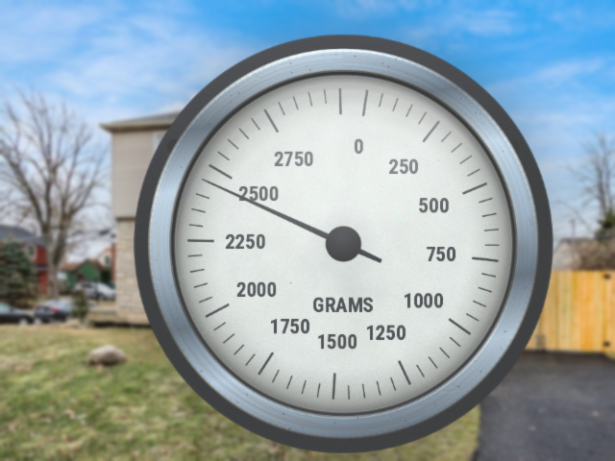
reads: **2450** g
